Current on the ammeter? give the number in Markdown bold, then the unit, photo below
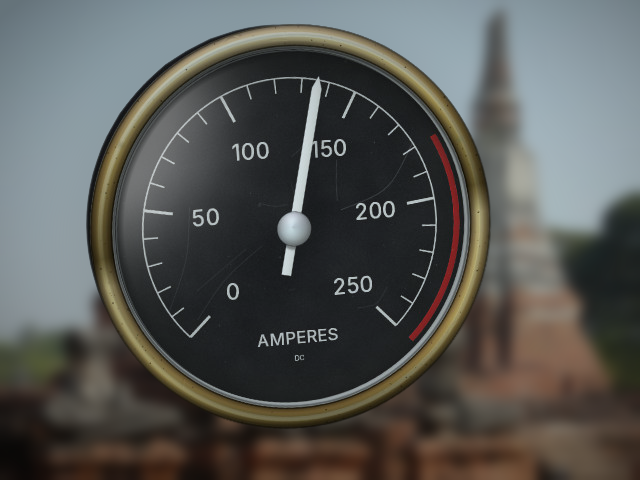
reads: **135** A
